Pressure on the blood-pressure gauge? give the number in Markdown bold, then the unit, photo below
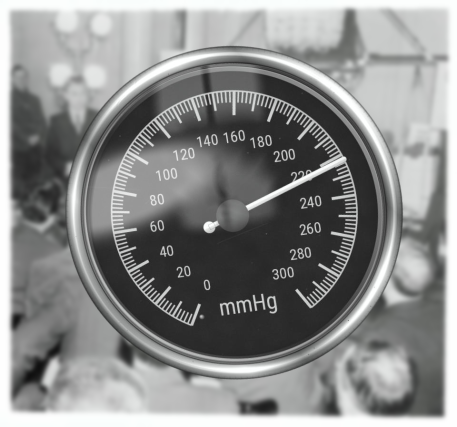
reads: **222** mmHg
